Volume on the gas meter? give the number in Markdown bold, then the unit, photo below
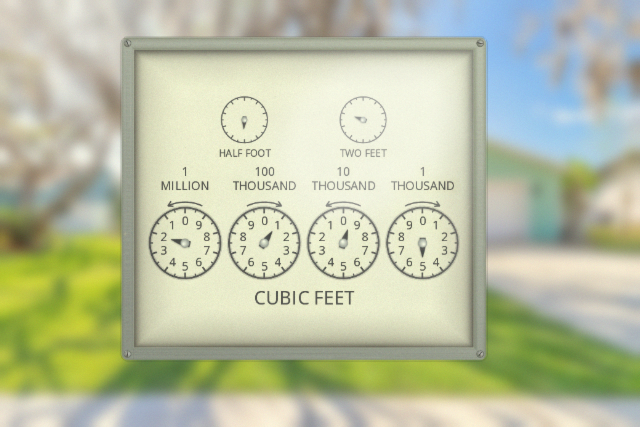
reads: **209500** ft³
